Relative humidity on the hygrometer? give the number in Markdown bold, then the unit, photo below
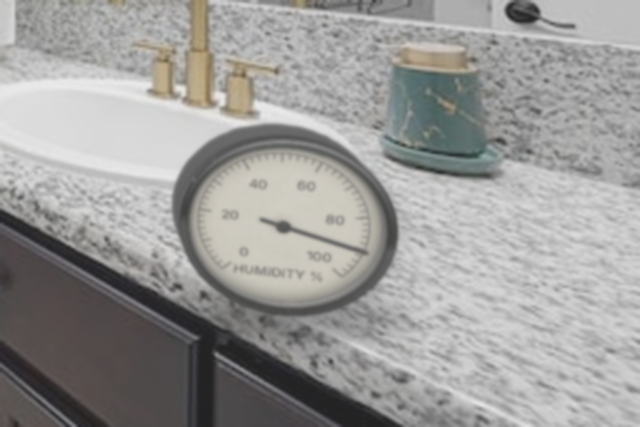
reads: **90** %
